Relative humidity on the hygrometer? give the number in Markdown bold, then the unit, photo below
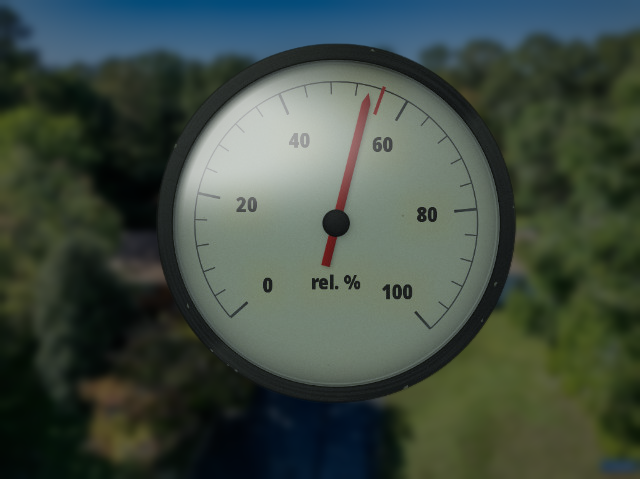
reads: **54** %
